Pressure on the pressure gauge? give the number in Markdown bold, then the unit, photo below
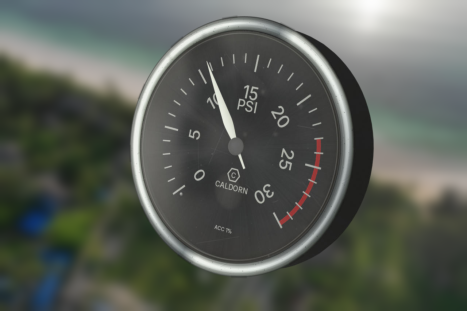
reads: **11** psi
